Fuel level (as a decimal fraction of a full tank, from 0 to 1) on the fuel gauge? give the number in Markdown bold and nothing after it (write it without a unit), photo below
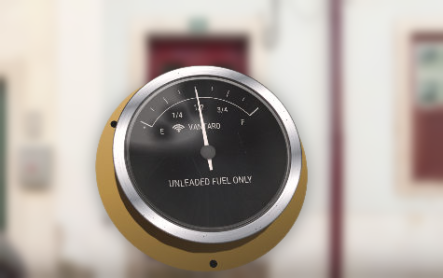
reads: **0.5**
